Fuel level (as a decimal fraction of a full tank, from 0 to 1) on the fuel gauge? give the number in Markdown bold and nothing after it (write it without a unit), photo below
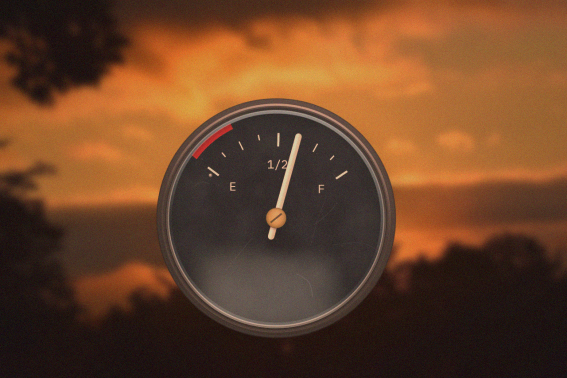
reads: **0.625**
